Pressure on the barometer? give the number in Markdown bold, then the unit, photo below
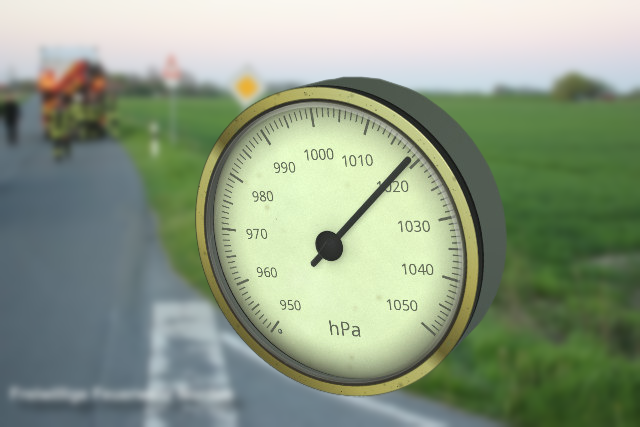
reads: **1019** hPa
